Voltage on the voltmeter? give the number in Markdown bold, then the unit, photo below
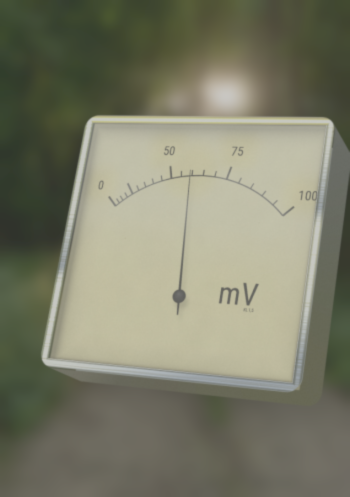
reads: **60** mV
